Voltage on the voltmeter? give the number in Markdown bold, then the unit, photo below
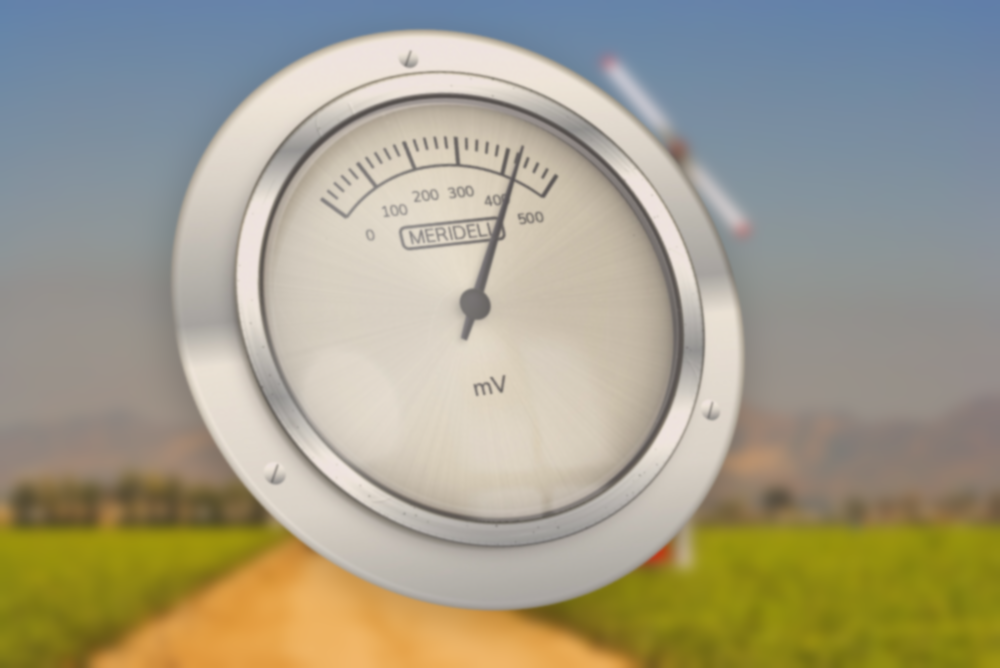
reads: **420** mV
